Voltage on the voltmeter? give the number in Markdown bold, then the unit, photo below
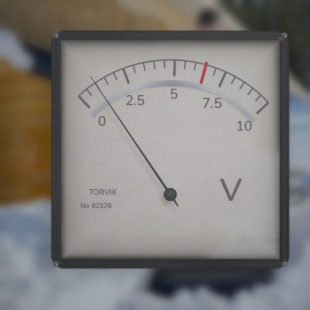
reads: **1** V
